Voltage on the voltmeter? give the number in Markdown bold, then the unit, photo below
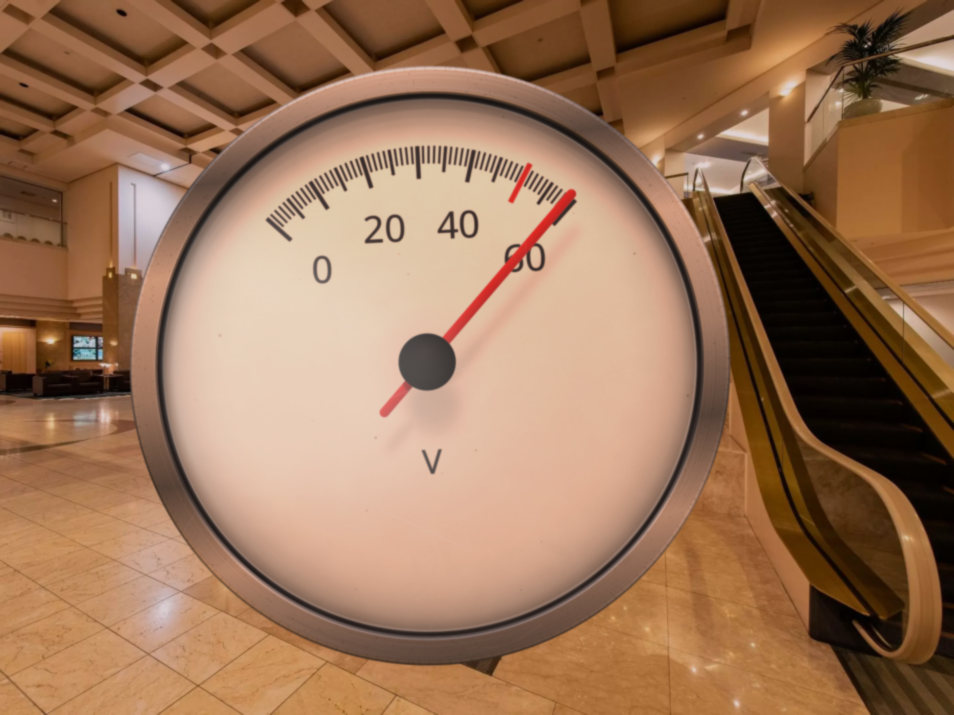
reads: **59** V
